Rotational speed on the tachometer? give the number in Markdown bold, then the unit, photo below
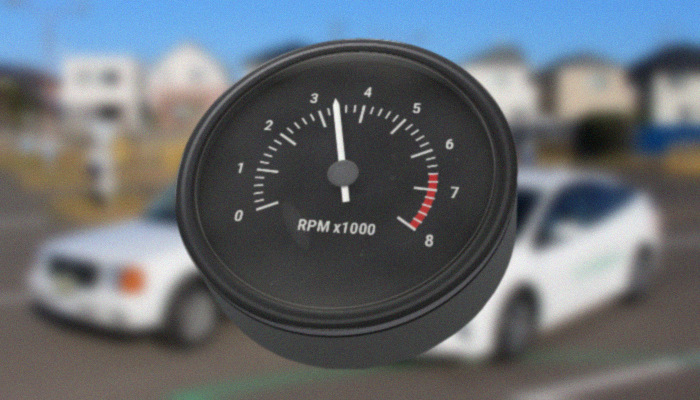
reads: **3400** rpm
